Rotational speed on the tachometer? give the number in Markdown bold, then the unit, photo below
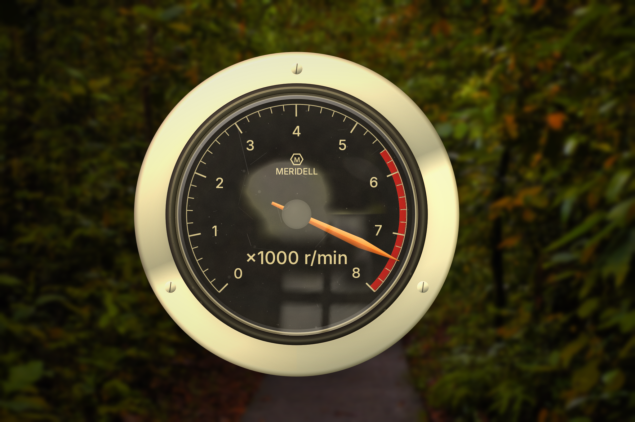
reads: **7400** rpm
